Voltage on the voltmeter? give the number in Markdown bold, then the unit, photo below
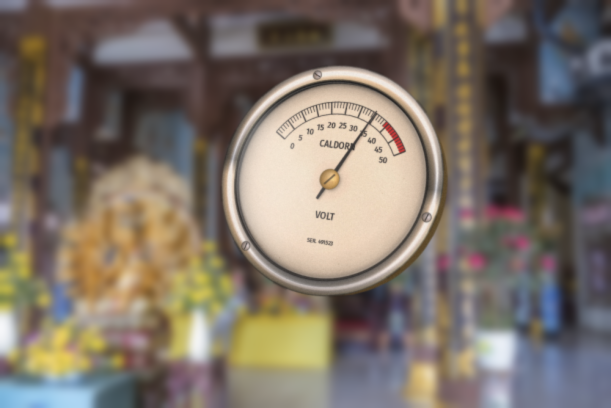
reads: **35** V
